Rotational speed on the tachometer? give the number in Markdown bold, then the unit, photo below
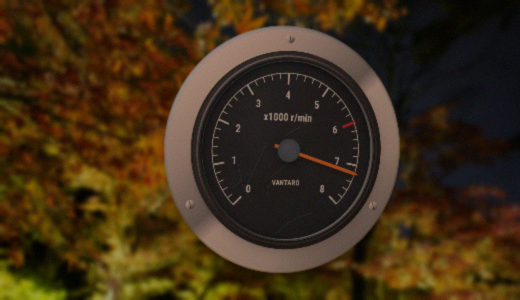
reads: **7200** rpm
